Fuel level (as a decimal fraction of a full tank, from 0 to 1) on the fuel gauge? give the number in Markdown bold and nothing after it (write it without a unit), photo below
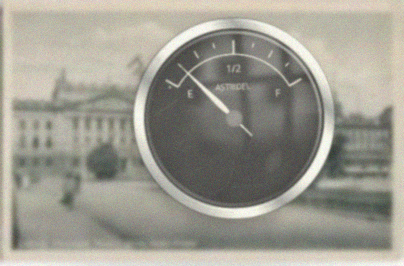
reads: **0.125**
